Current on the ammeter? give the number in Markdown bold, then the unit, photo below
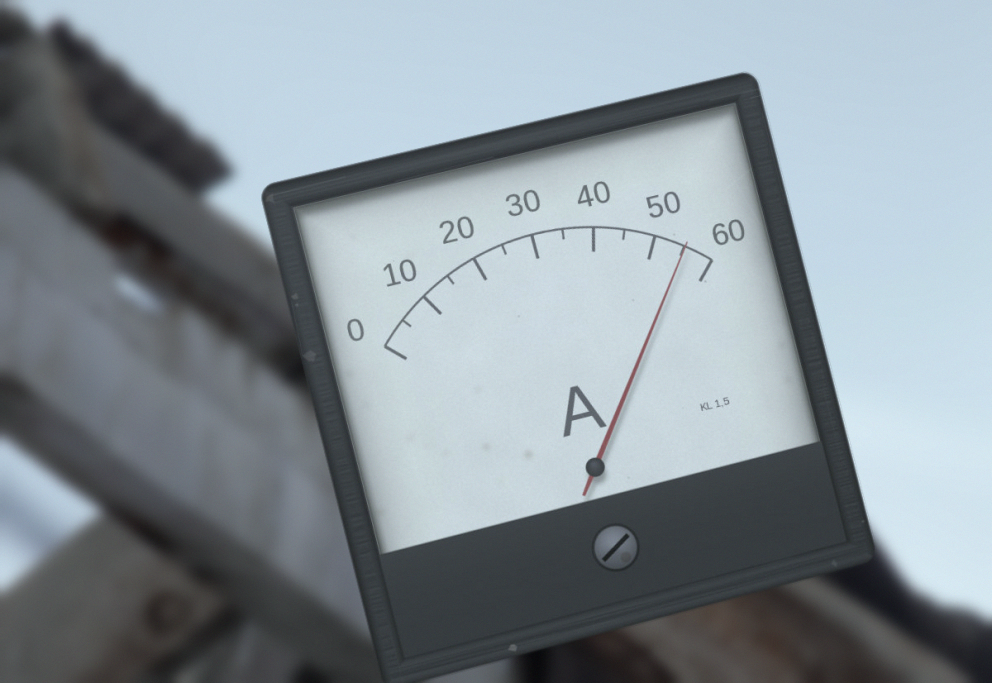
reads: **55** A
